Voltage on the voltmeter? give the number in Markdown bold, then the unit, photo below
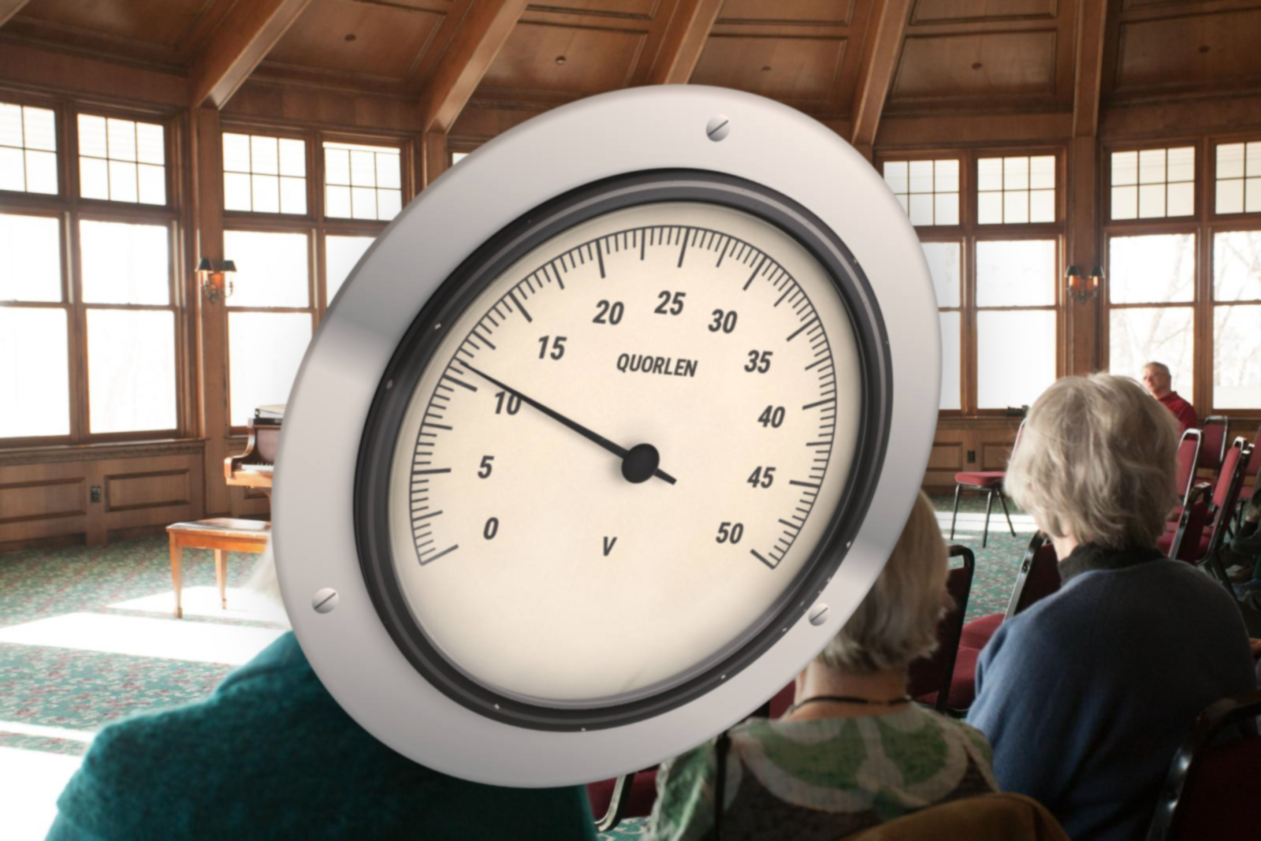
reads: **11** V
